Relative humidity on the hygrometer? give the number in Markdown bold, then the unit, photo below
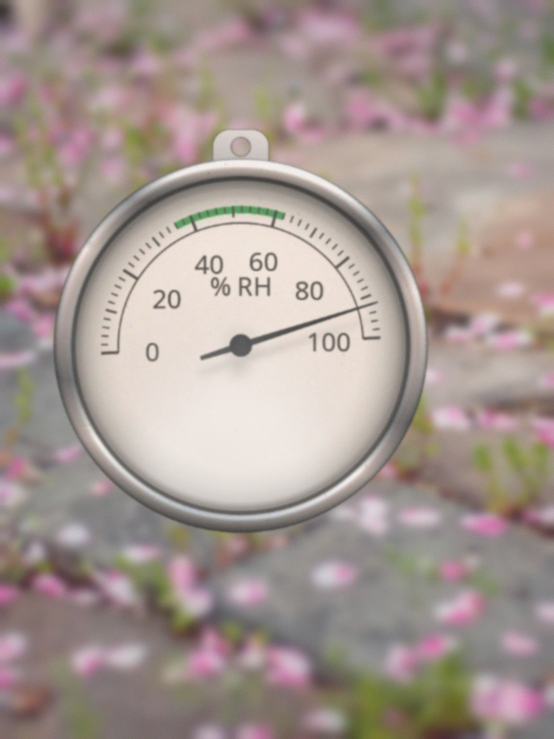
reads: **92** %
